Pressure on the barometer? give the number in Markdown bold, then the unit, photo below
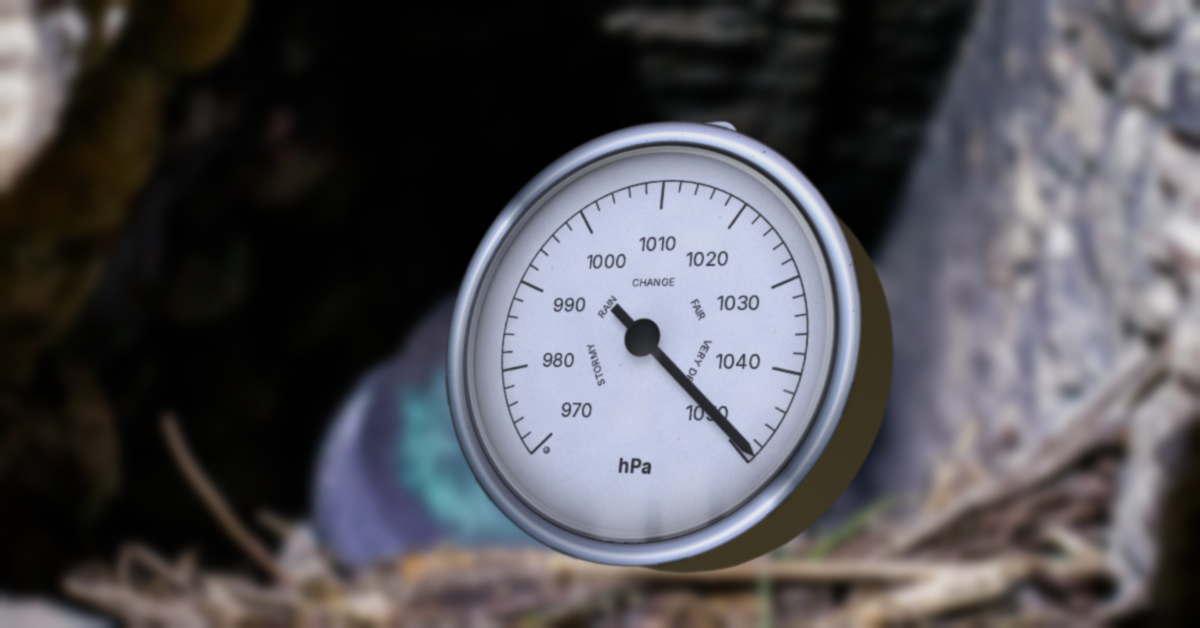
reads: **1049** hPa
